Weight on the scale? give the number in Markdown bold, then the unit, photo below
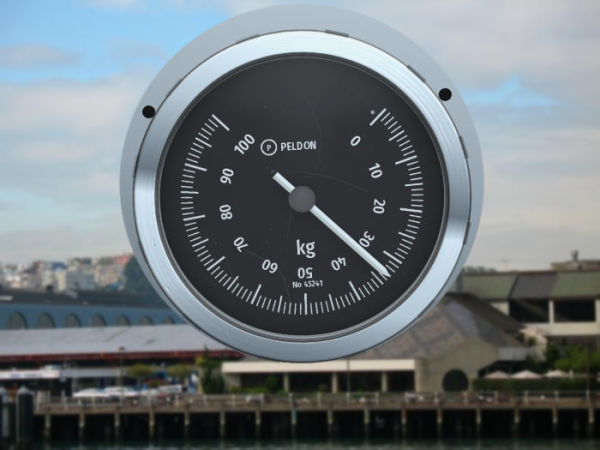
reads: **33** kg
